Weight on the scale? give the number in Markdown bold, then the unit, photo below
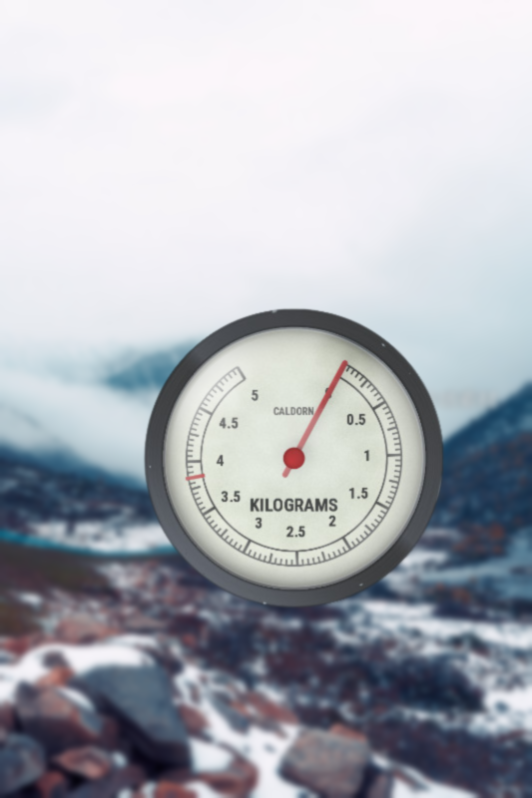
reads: **0** kg
